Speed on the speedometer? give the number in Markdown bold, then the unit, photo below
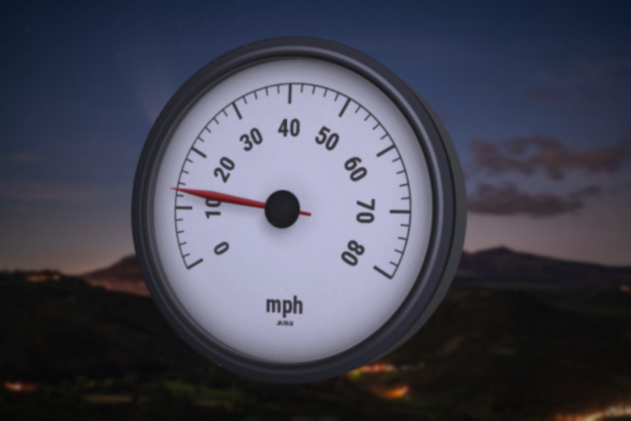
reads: **13** mph
